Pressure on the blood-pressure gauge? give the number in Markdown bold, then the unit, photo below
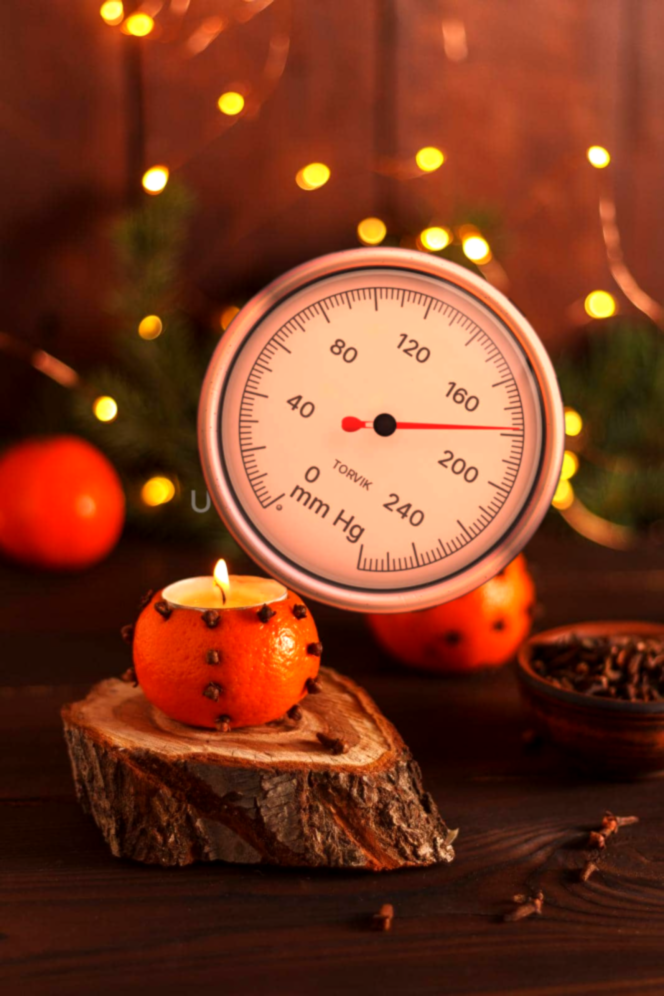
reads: **178** mmHg
